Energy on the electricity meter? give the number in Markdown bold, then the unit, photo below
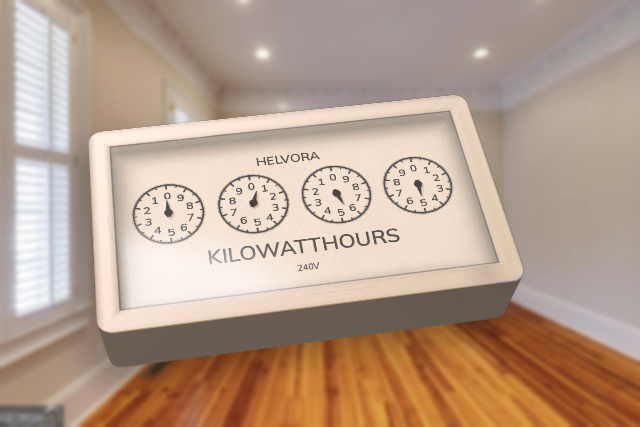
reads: **55** kWh
